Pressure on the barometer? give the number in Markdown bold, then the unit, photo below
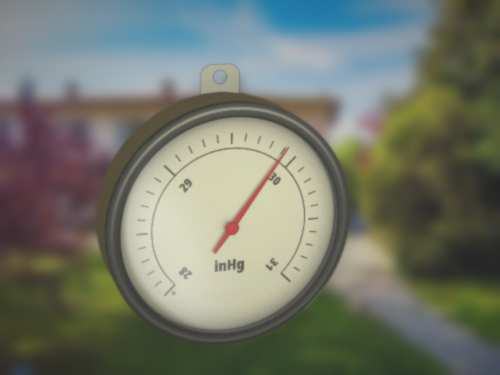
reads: **29.9** inHg
